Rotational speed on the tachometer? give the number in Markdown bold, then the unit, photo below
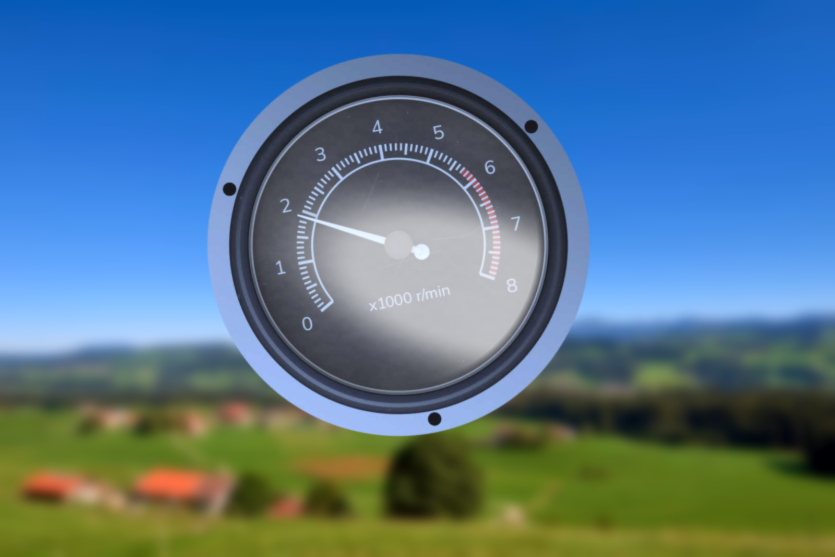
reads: **1900** rpm
